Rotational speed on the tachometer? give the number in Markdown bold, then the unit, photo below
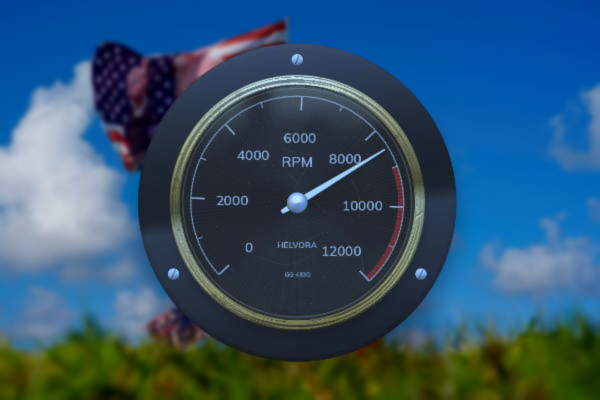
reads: **8500** rpm
